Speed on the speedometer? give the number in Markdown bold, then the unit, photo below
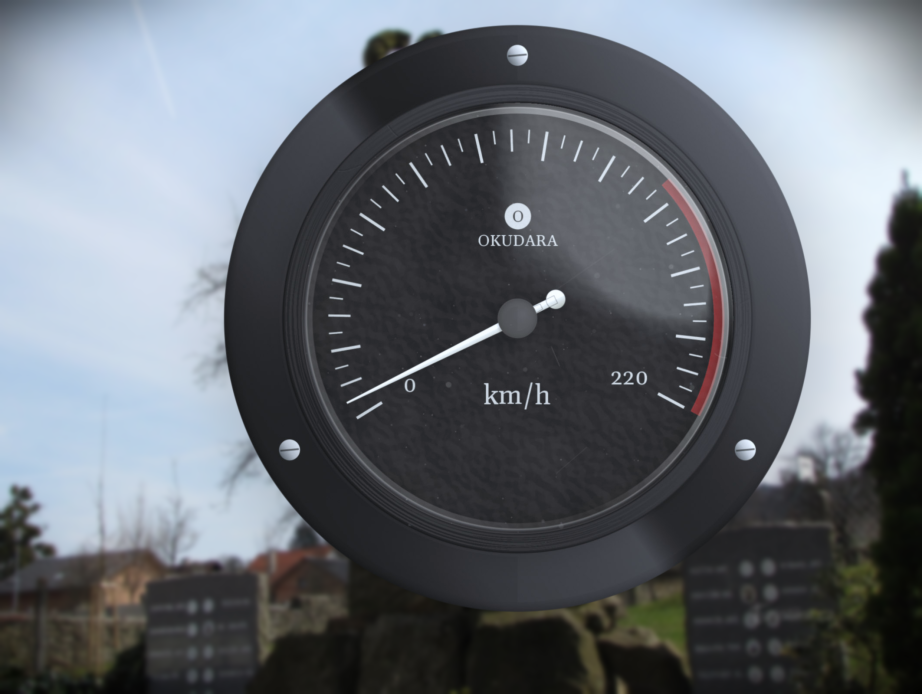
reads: **5** km/h
